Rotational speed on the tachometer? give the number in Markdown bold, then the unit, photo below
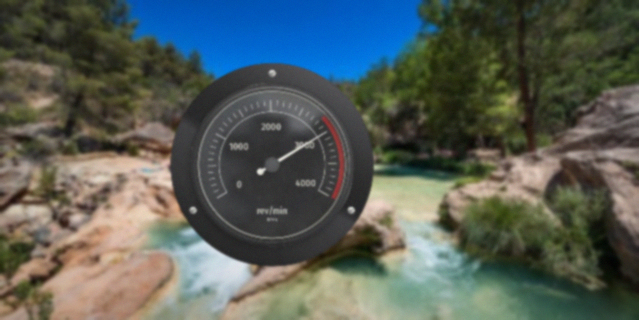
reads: **3000** rpm
